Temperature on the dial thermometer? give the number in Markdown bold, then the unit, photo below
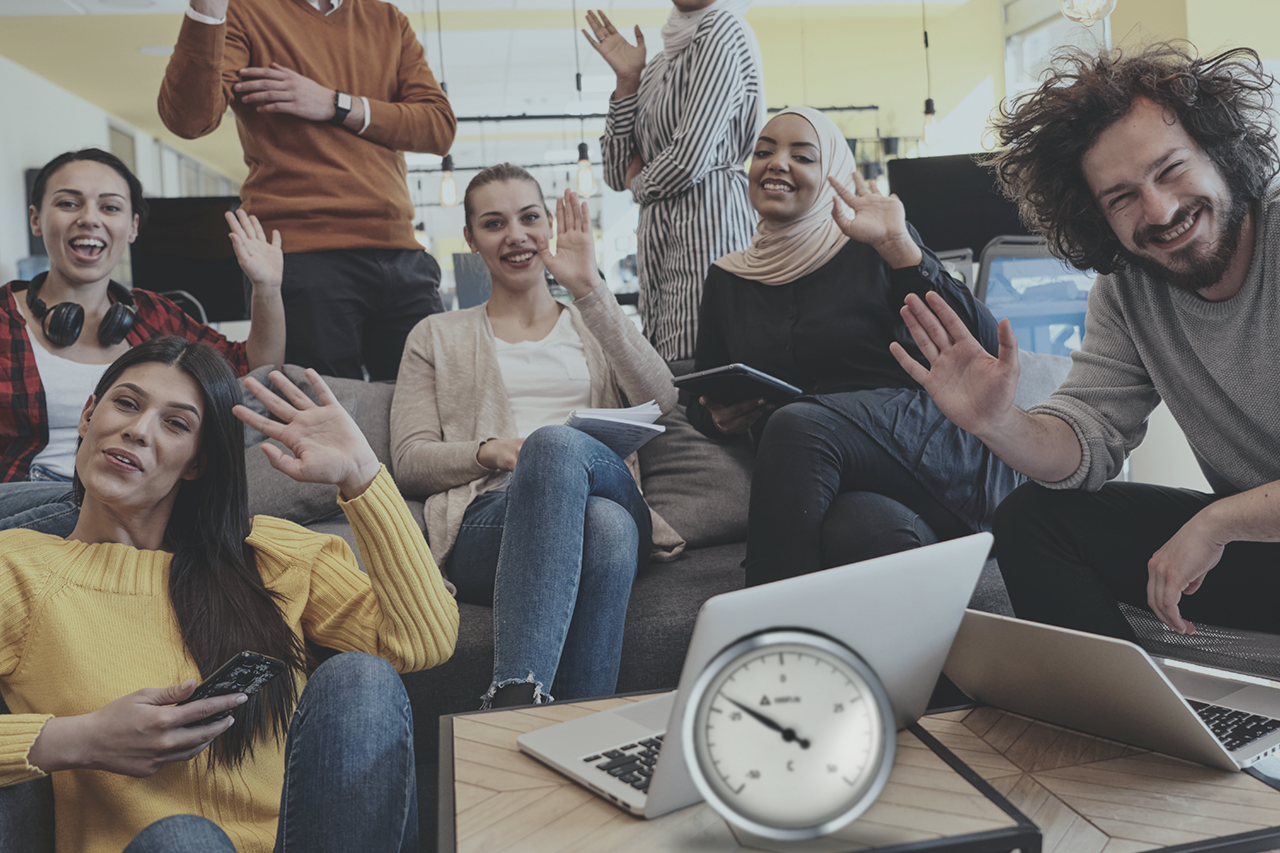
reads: **-20** °C
